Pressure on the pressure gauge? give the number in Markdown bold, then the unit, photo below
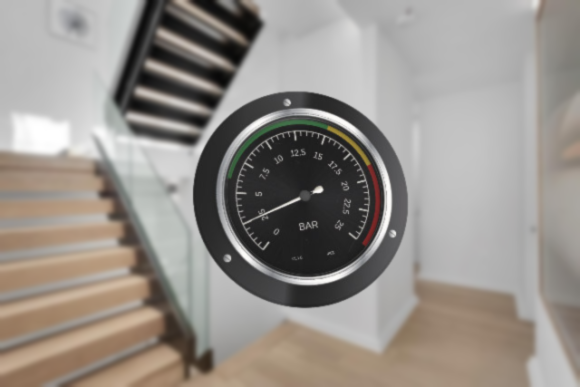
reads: **2.5** bar
